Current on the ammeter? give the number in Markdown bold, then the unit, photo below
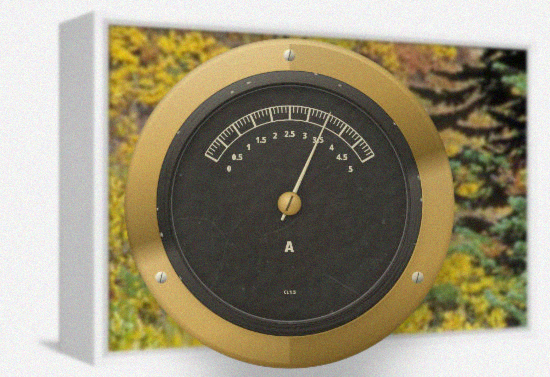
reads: **3.5** A
